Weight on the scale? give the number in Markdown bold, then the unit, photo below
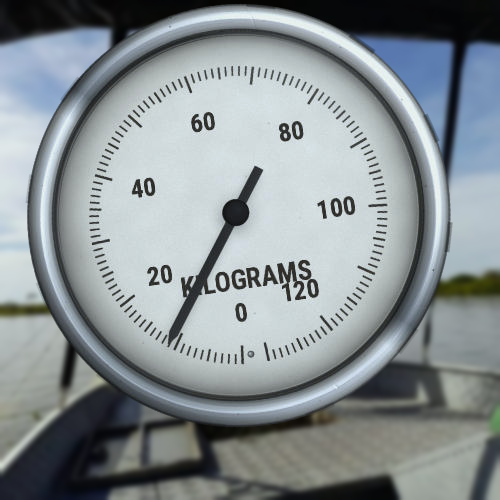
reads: **11** kg
